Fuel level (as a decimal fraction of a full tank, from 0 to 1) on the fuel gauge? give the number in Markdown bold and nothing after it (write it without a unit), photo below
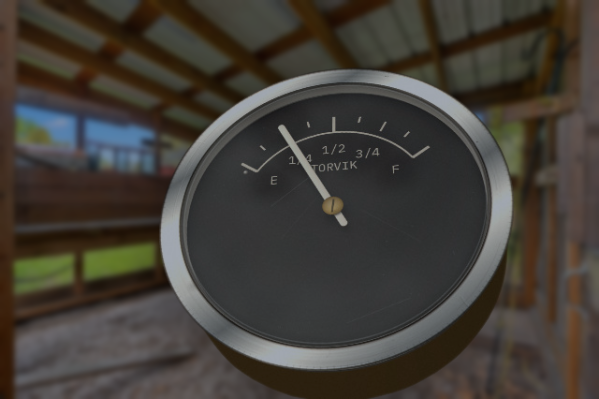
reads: **0.25**
